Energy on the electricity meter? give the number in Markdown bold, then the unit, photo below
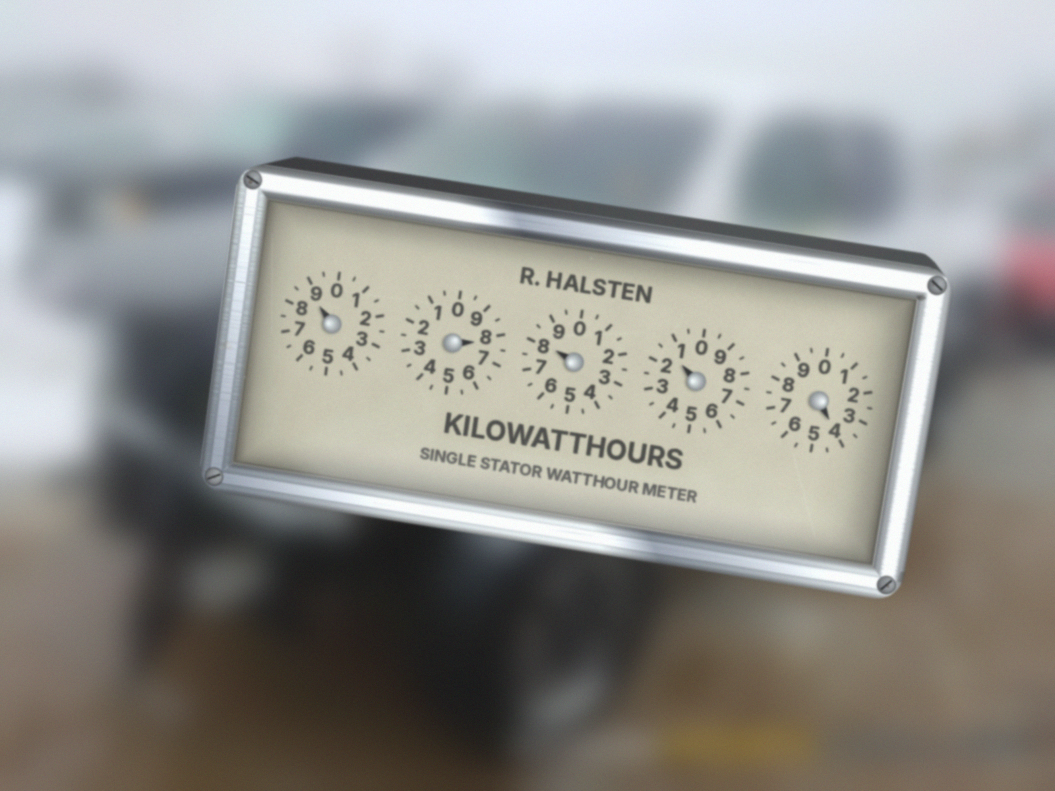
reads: **87814** kWh
